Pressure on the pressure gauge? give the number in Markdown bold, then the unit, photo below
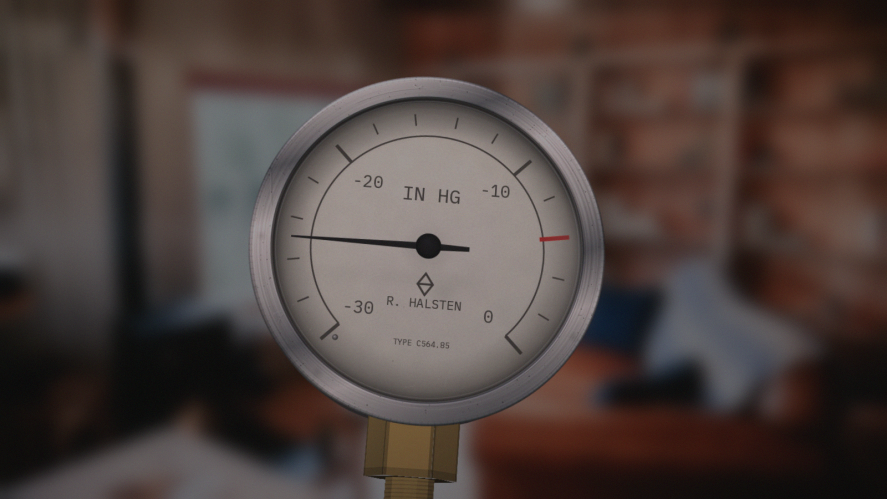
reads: **-25** inHg
